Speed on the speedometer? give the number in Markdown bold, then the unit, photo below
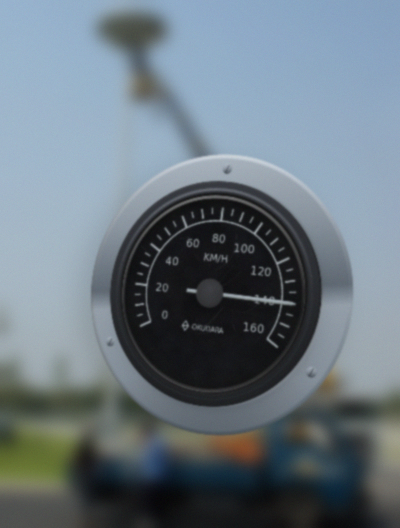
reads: **140** km/h
